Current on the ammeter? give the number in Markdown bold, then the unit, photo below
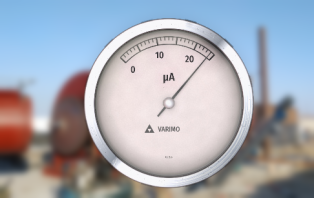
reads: **24** µA
